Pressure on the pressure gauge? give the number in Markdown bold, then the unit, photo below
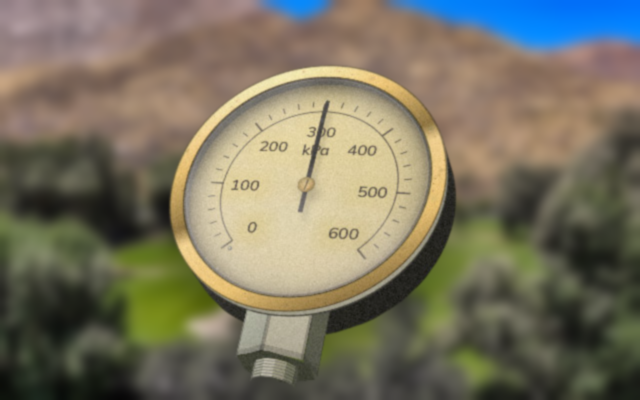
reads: **300** kPa
